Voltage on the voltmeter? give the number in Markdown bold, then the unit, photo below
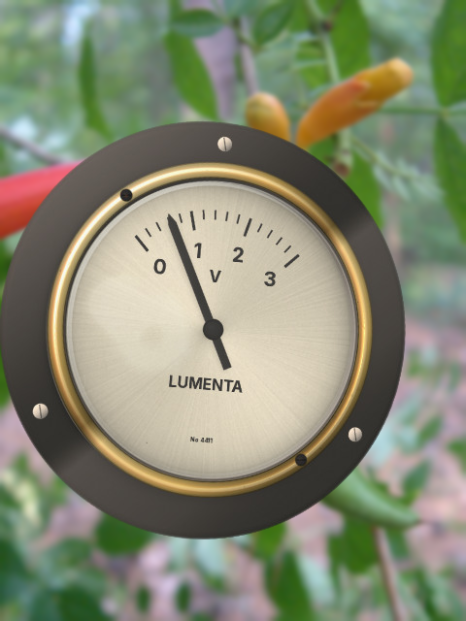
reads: **0.6** V
